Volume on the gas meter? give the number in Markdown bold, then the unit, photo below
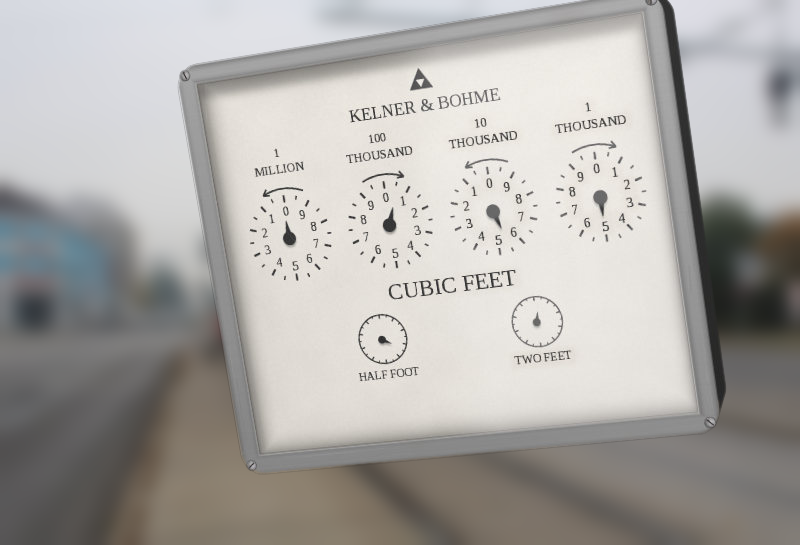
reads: **5500** ft³
